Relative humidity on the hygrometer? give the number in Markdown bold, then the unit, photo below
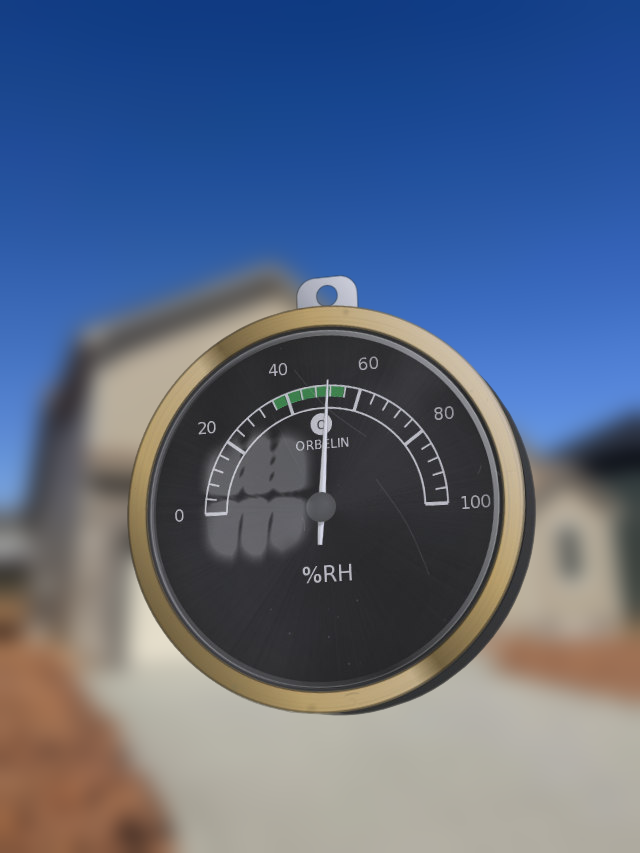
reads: **52** %
